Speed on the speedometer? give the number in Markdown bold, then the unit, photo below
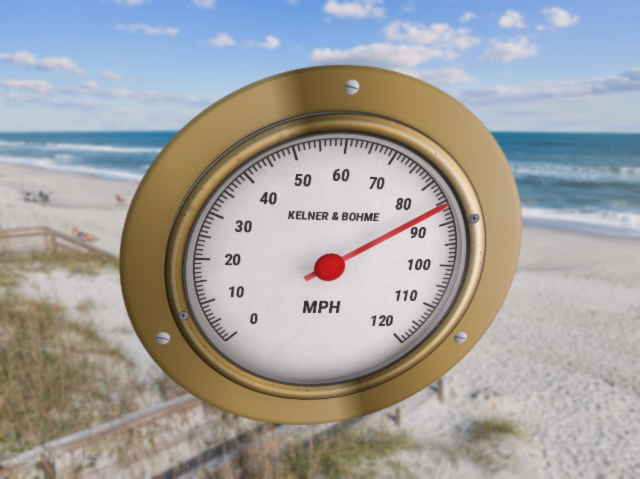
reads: **85** mph
